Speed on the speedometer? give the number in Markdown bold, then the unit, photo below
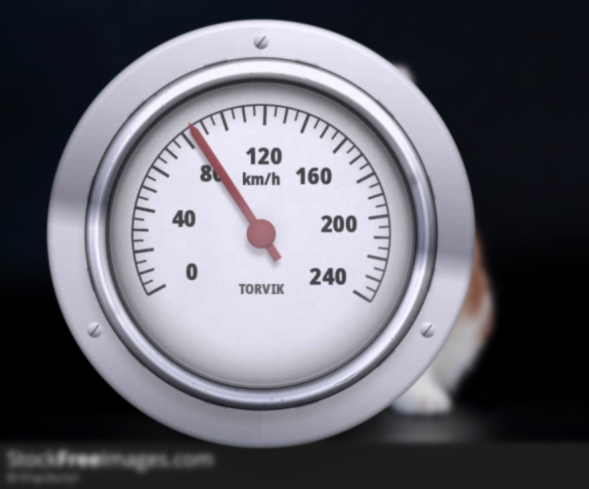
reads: **85** km/h
